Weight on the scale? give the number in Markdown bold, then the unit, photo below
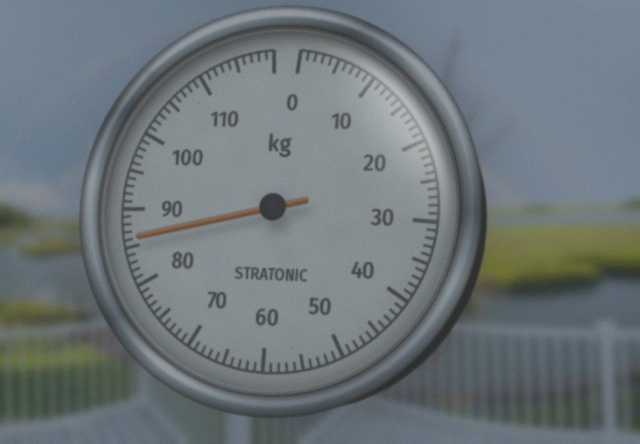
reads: **86** kg
